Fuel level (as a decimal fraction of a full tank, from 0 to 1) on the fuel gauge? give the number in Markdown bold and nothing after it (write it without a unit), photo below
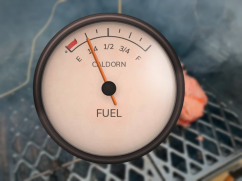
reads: **0.25**
